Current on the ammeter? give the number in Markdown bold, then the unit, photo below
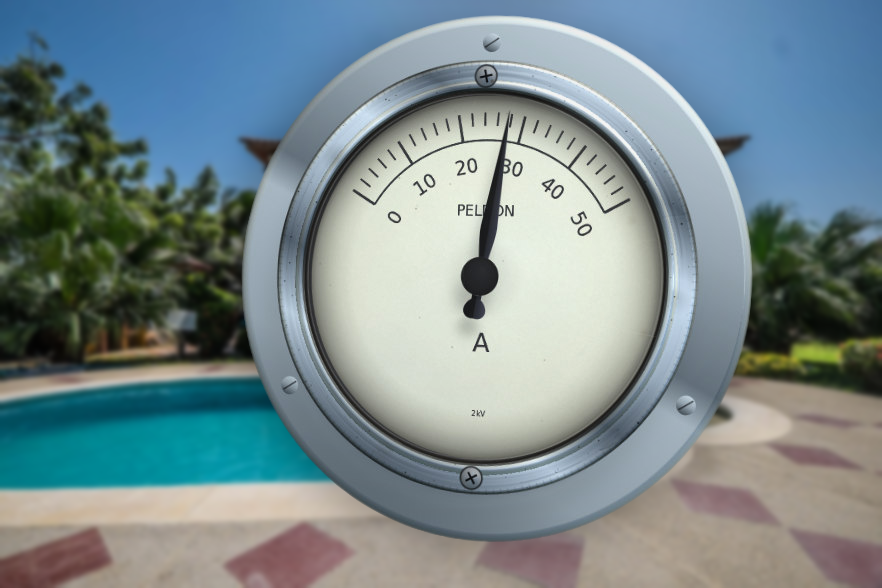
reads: **28** A
